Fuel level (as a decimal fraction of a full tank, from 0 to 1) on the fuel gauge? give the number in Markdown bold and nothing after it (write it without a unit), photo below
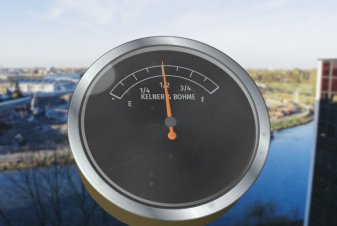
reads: **0.5**
